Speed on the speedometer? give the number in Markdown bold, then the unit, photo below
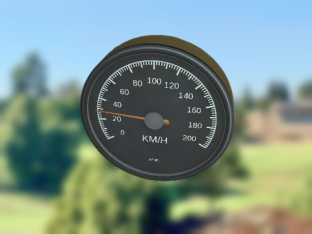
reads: **30** km/h
